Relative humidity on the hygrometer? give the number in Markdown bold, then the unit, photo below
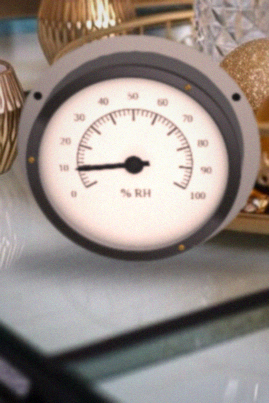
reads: **10** %
